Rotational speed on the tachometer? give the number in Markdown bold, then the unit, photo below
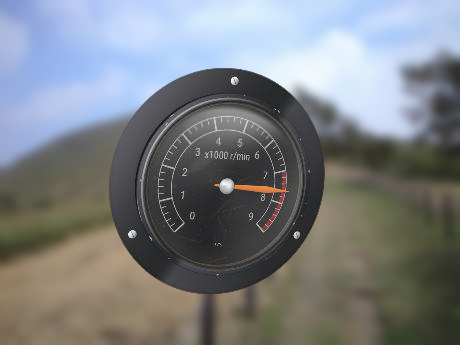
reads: **7600** rpm
